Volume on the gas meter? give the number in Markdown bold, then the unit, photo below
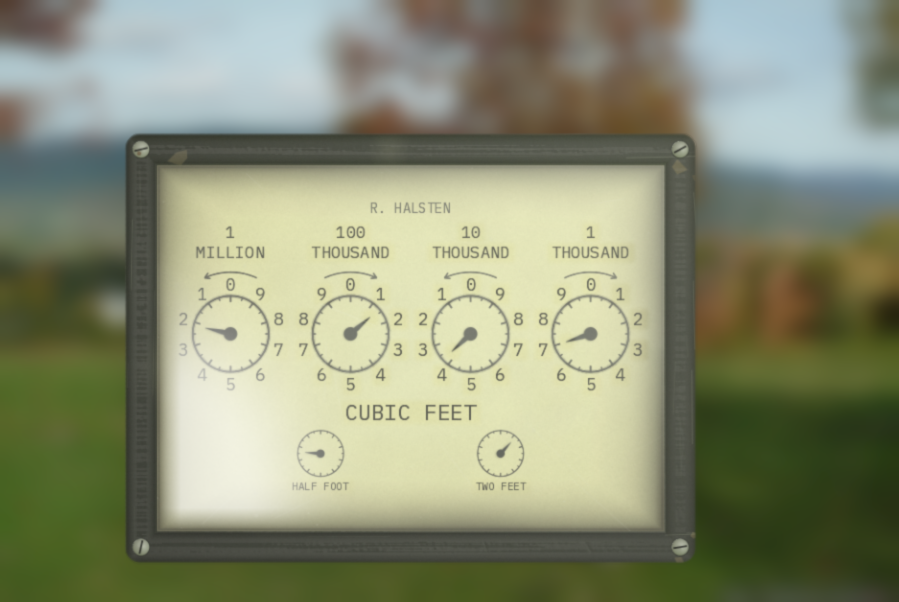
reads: **213700** ft³
